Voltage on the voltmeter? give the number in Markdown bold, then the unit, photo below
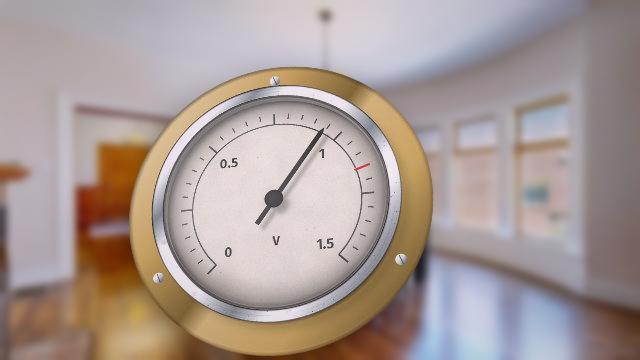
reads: **0.95** V
